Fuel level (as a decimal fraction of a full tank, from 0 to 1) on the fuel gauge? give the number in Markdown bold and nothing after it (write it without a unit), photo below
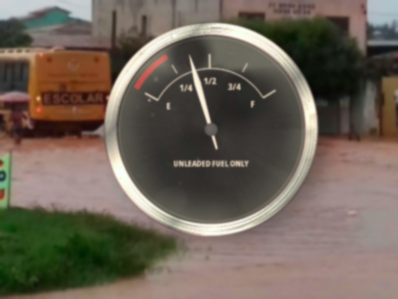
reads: **0.375**
